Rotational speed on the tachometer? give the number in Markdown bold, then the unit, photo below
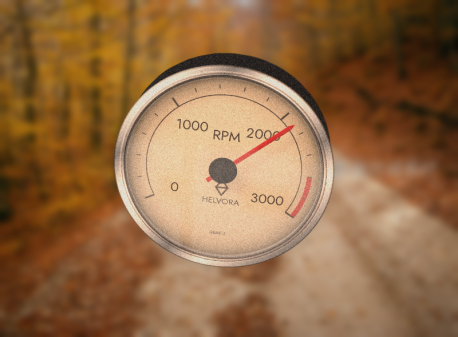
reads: **2100** rpm
